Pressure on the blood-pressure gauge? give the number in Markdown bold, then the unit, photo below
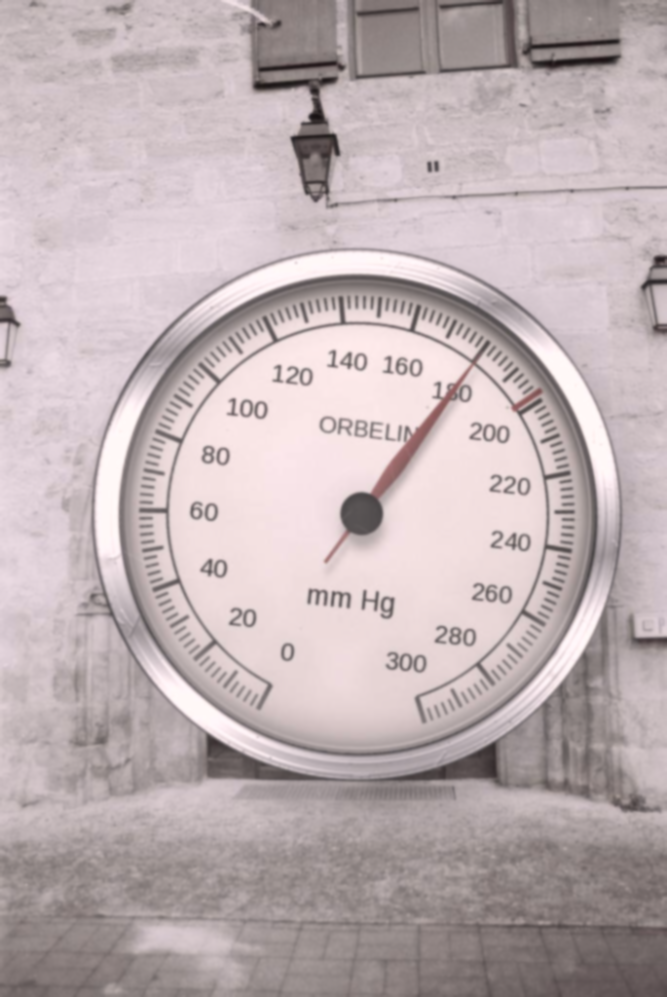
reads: **180** mmHg
